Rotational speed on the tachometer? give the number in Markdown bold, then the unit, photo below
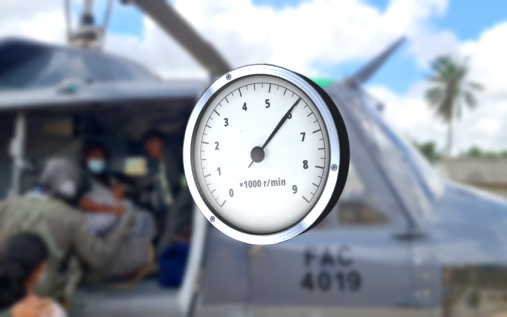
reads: **6000** rpm
